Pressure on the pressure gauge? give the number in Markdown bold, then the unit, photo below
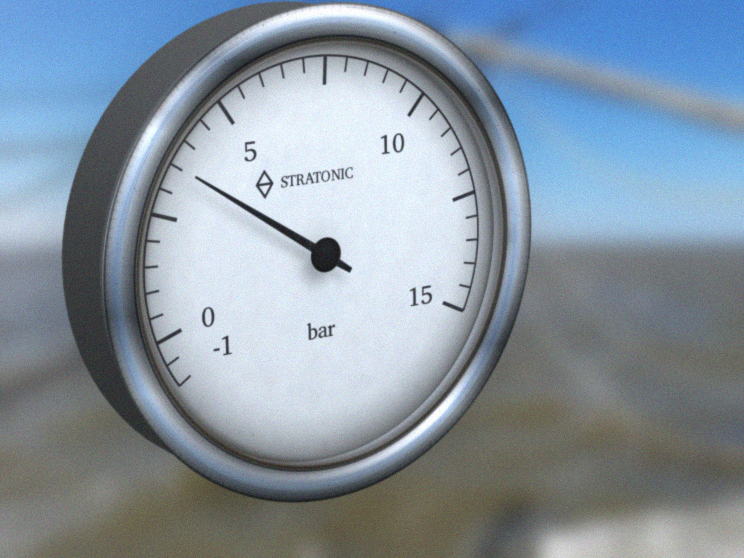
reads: **3.5** bar
